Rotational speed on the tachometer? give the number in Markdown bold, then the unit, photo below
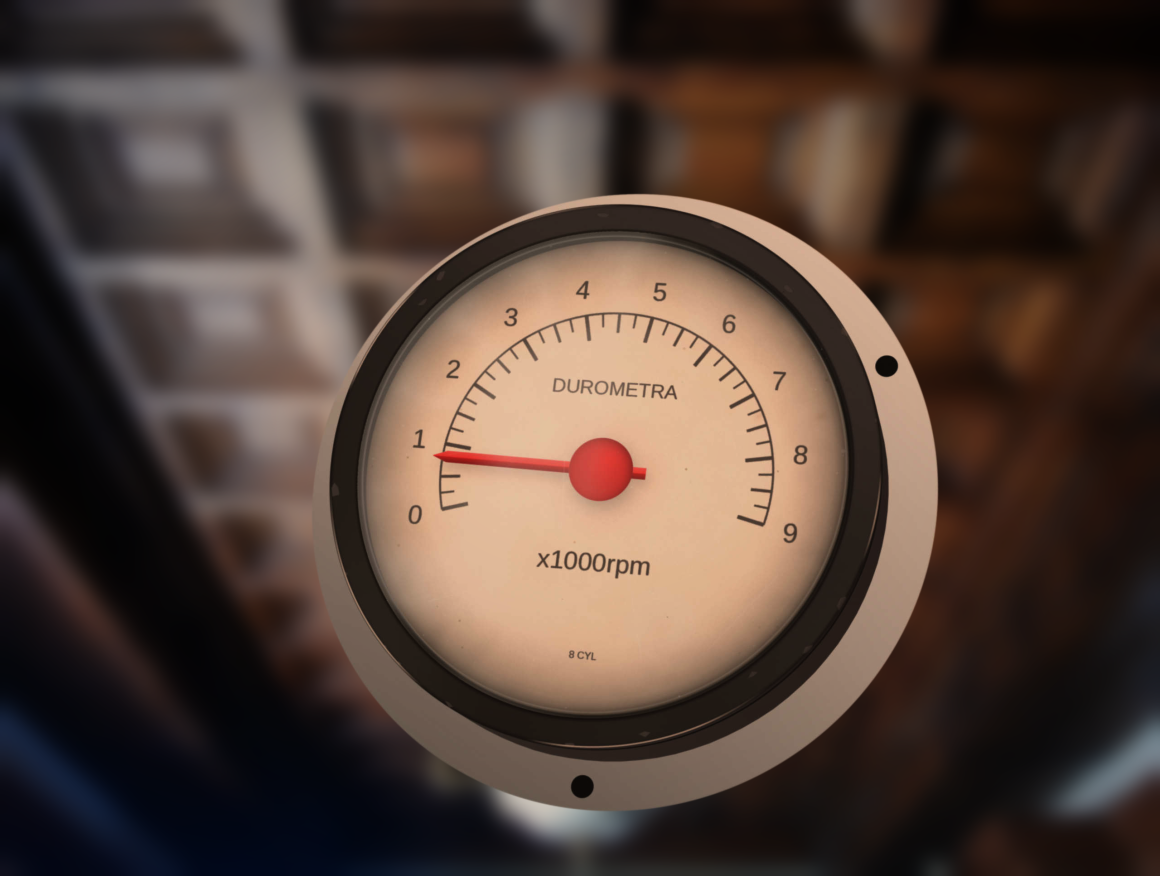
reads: **750** rpm
